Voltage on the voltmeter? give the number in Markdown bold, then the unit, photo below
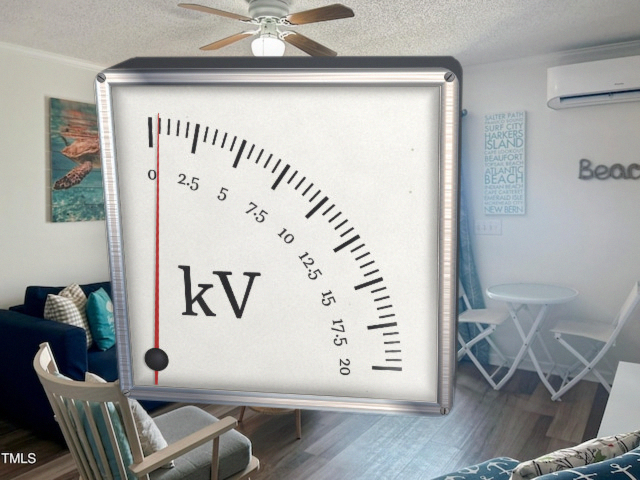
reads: **0.5** kV
